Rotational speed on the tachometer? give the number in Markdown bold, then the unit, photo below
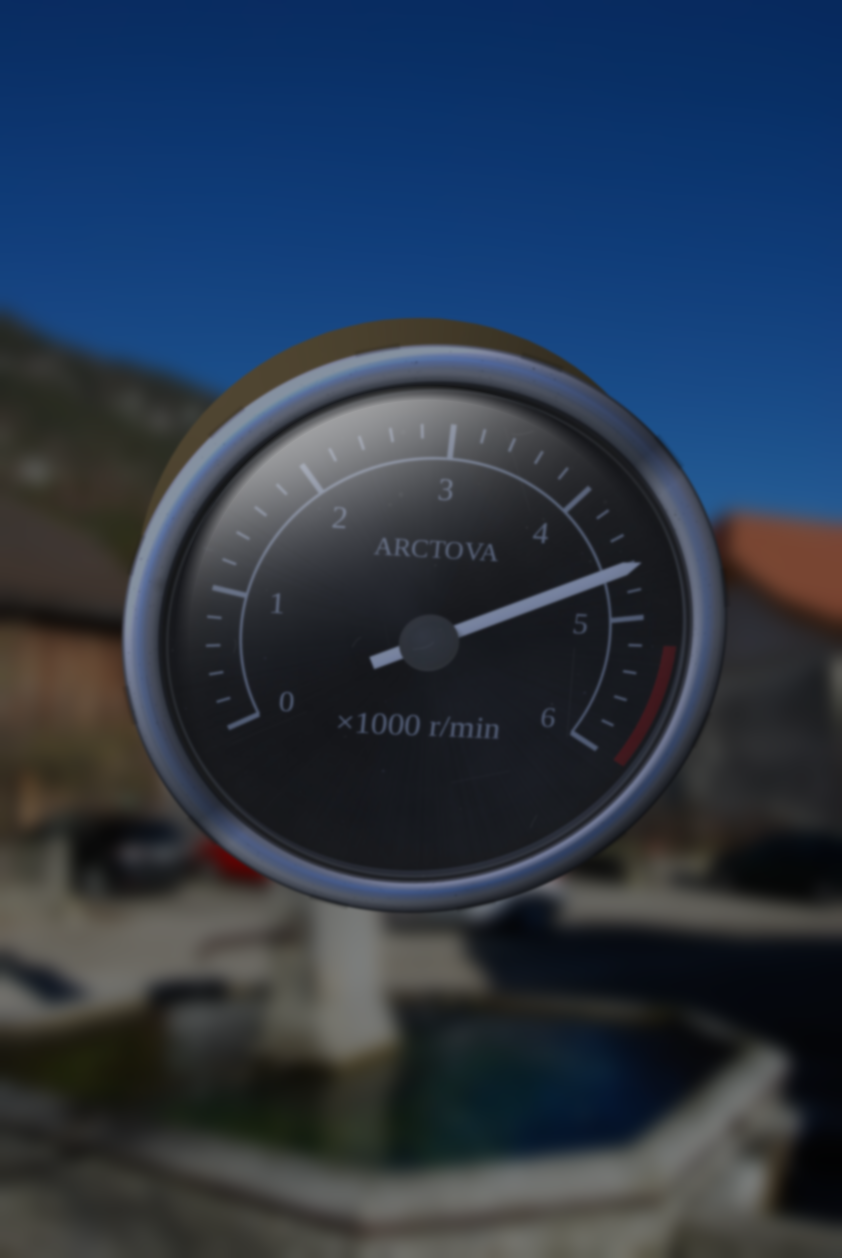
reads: **4600** rpm
